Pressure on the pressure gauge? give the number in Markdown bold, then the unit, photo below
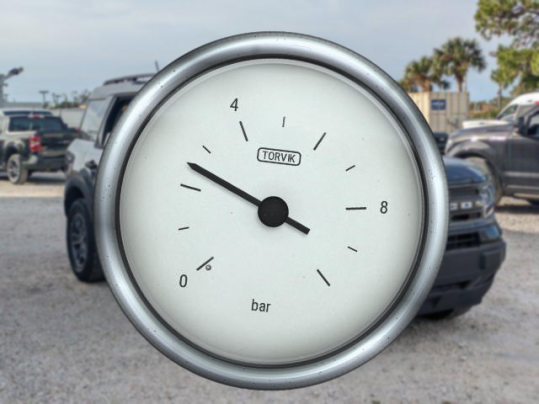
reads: **2.5** bar
